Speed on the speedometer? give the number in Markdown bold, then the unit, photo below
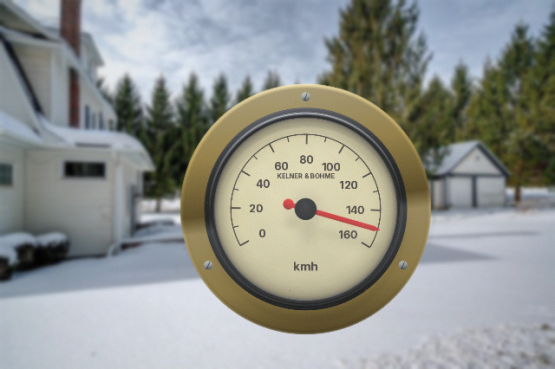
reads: **150** km/h
